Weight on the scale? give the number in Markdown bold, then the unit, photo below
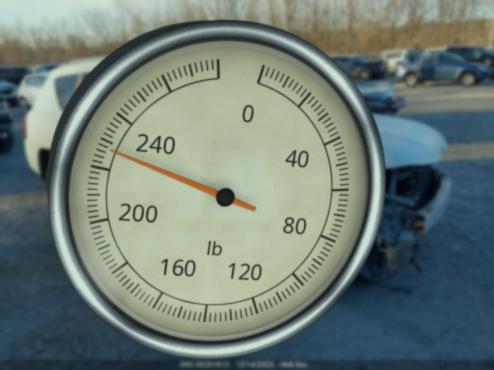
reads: **228** lb
